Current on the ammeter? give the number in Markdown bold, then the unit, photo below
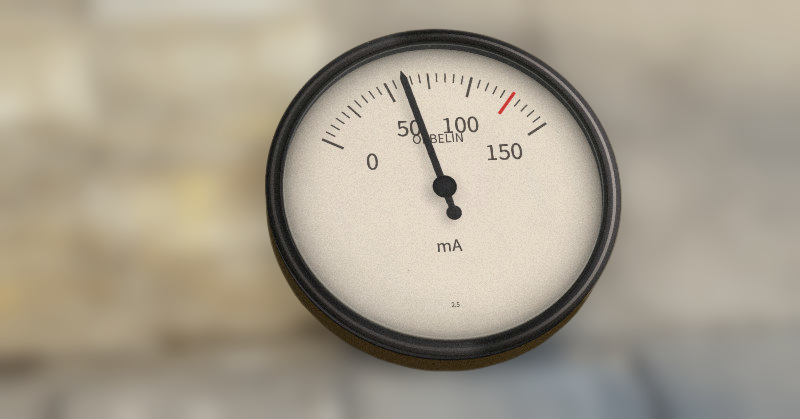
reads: **60** mA
